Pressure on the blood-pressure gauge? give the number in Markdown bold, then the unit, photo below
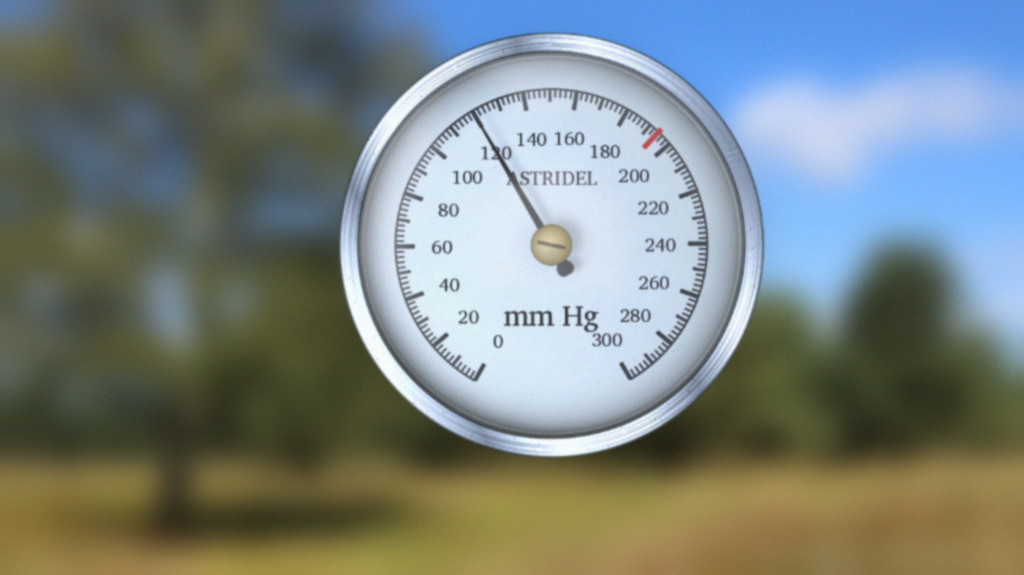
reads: **120** mmHg
